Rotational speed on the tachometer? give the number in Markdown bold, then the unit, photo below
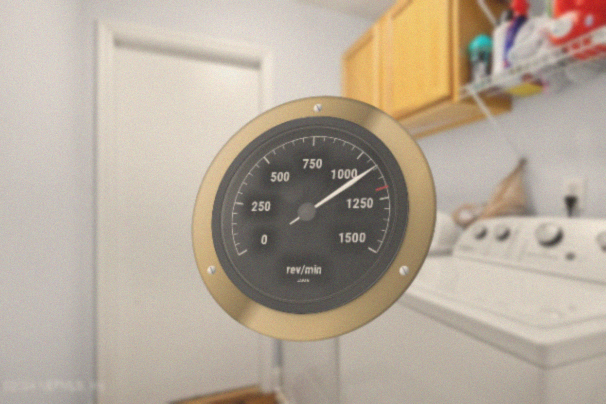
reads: **1100** rpm
